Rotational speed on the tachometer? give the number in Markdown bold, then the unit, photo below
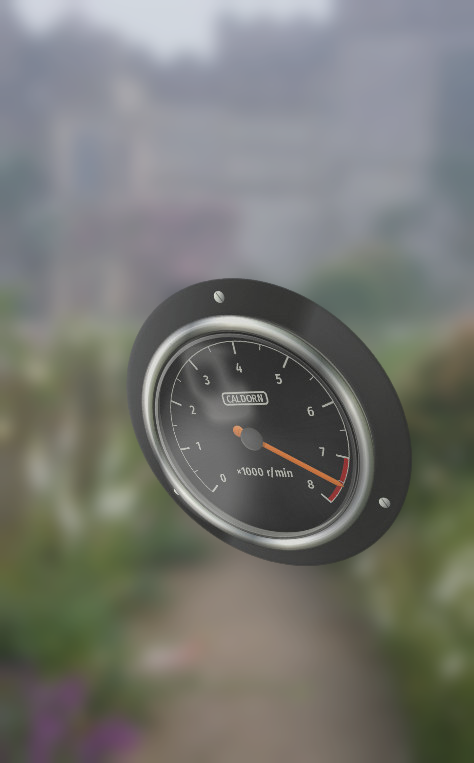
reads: **7500** rpm
